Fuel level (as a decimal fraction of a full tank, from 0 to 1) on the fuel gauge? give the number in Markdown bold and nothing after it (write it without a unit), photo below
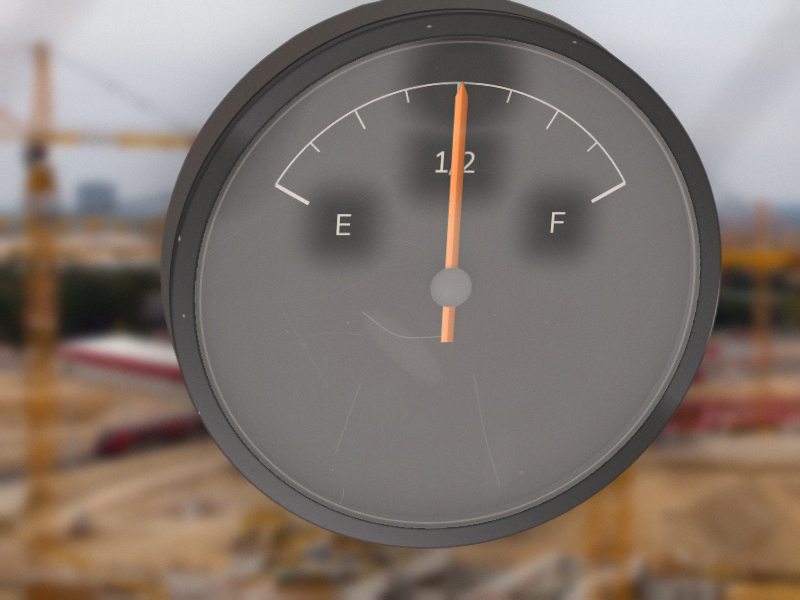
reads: **0.5**
